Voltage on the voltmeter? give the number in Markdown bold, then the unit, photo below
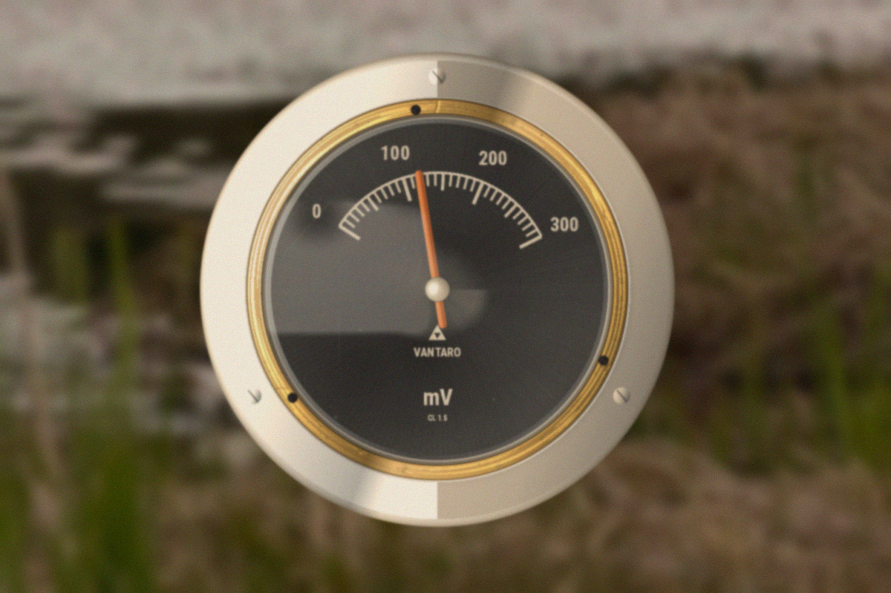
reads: **120** mV
